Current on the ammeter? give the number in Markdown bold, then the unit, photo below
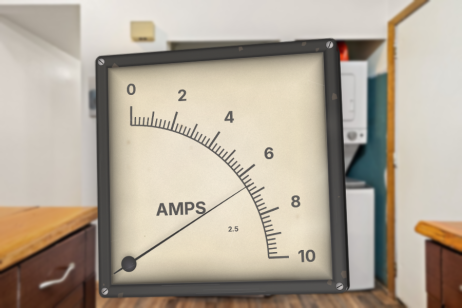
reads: **6.6** A
